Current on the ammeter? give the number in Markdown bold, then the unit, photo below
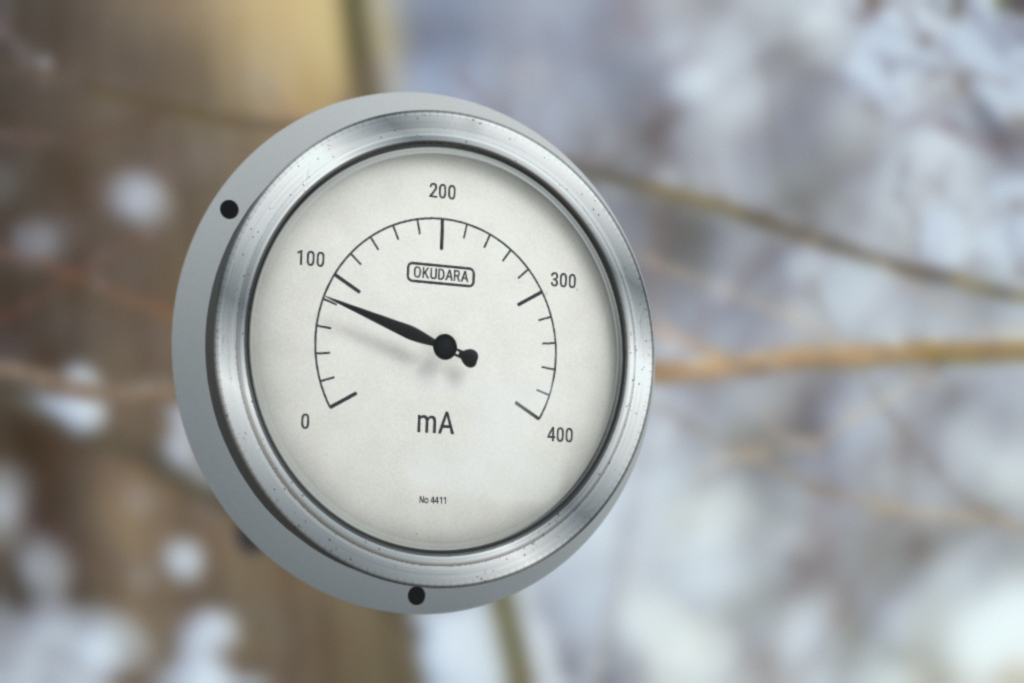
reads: **80** mA
